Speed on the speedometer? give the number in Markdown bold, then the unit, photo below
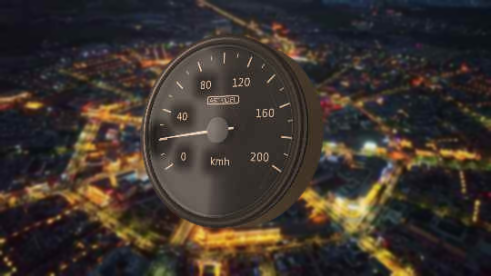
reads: **20** km/h
